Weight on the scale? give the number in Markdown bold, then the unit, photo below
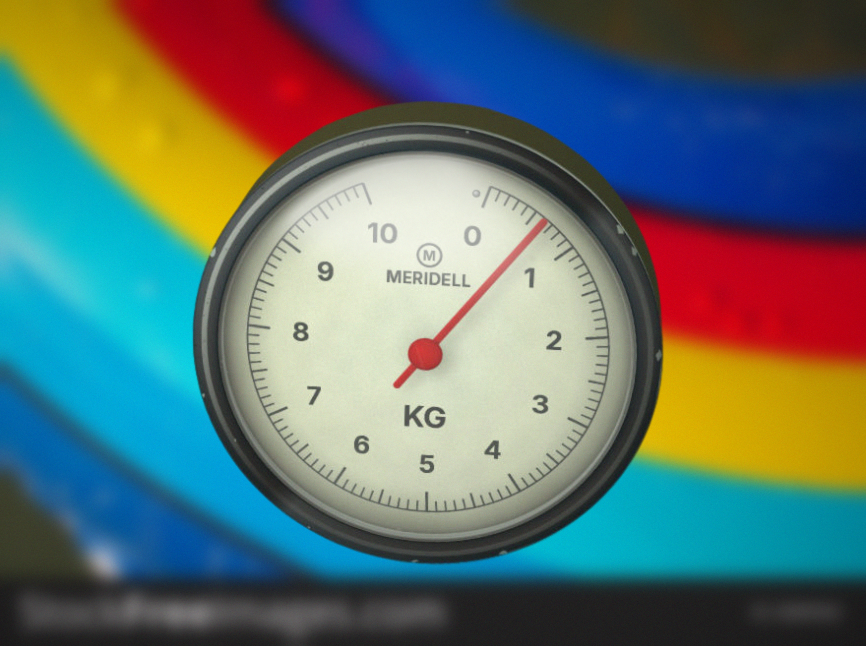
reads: **0.6** kg
